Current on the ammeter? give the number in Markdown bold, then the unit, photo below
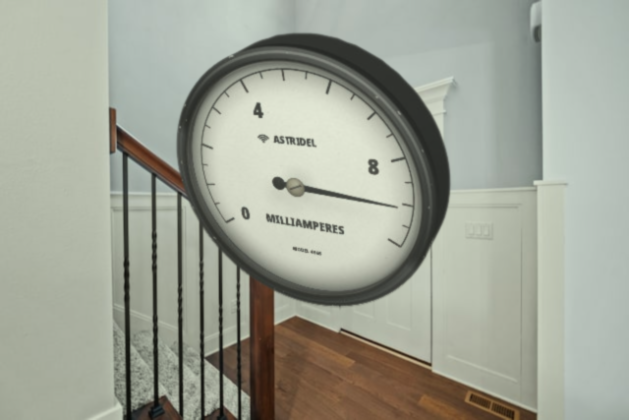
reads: **9** mA
